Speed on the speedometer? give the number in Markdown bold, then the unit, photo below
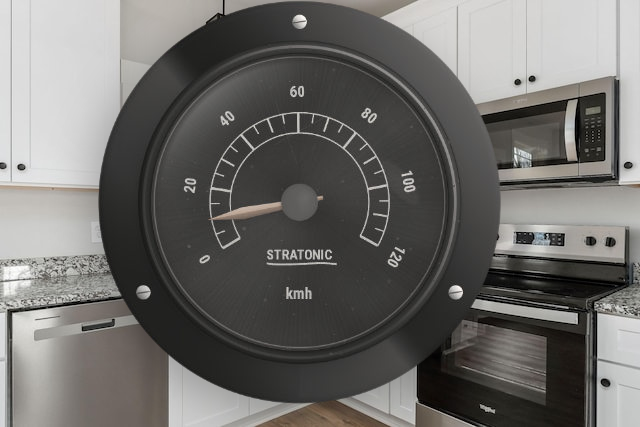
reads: **10** km/h
